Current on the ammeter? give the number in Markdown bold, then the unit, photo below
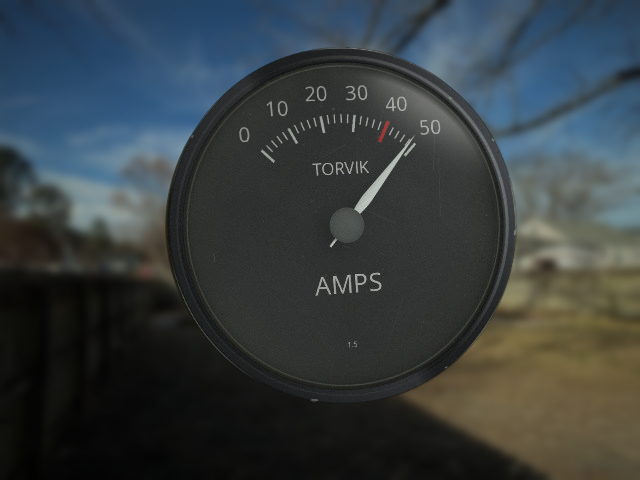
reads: **48** A
